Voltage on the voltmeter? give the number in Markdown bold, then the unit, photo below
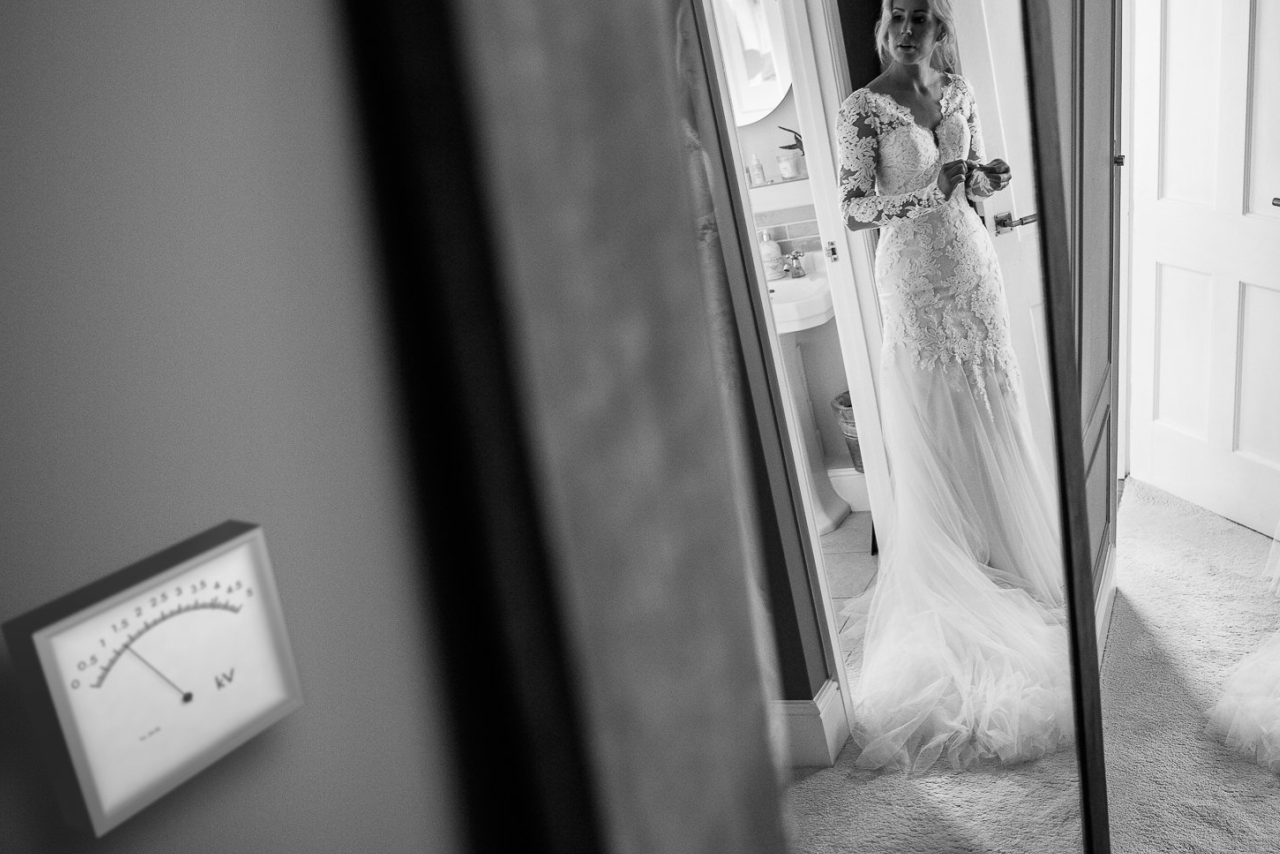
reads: **1.25** kV
